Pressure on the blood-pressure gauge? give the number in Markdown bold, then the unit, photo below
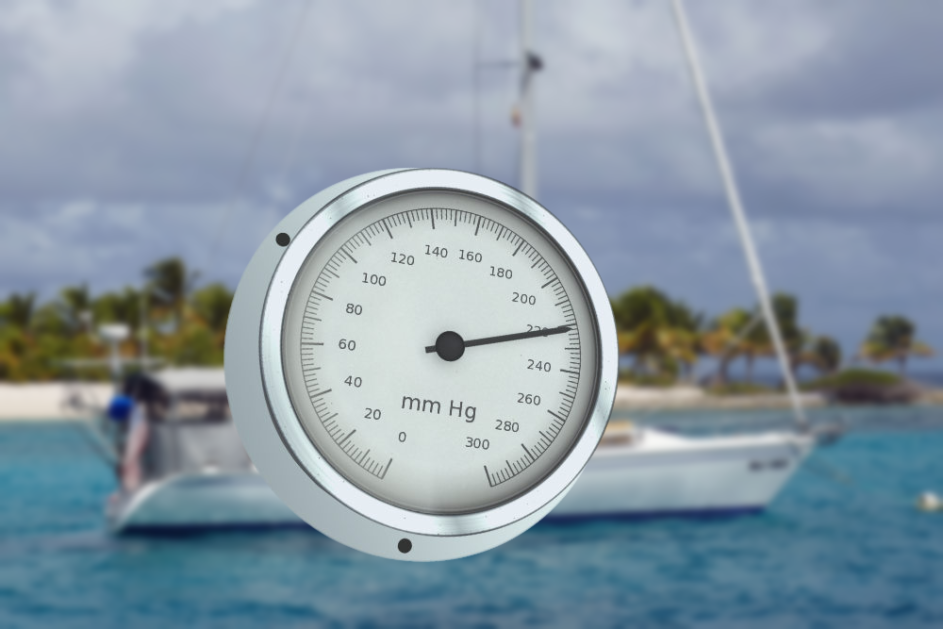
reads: **222** mmHg
